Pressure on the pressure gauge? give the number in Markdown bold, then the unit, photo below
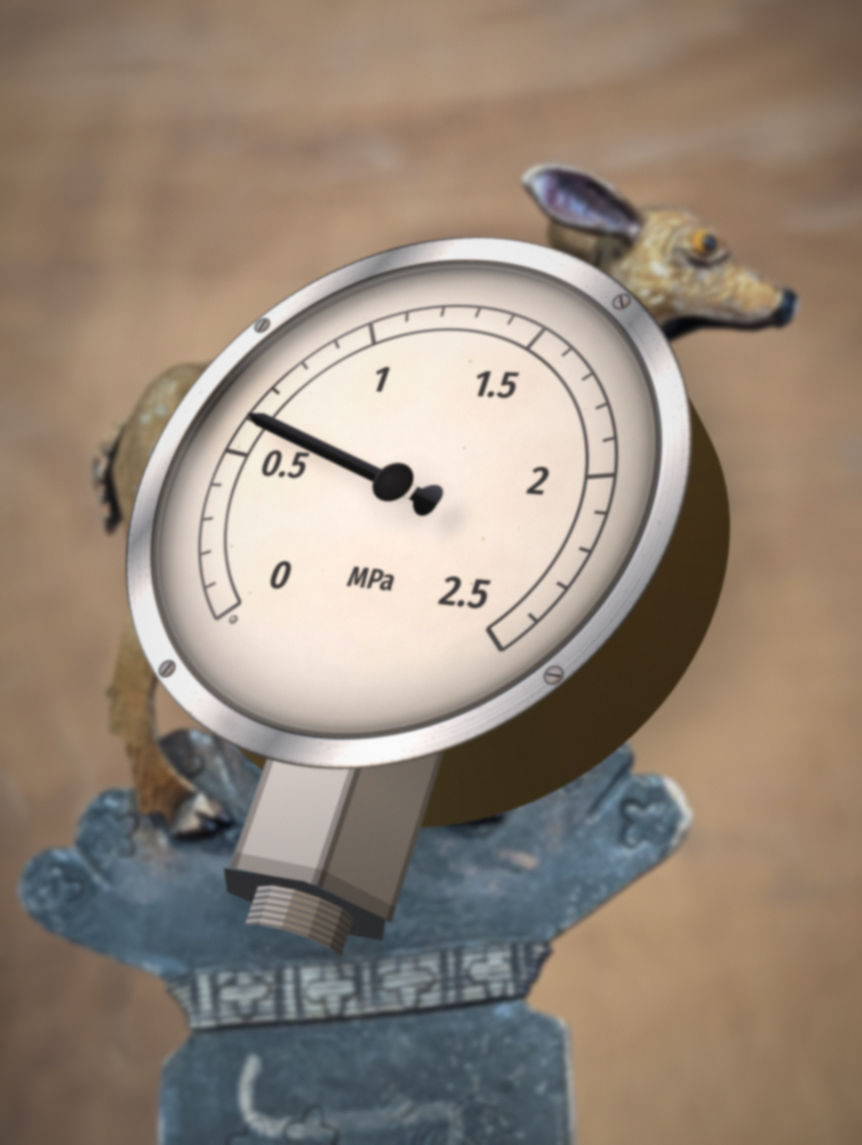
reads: **0.6** MPa
